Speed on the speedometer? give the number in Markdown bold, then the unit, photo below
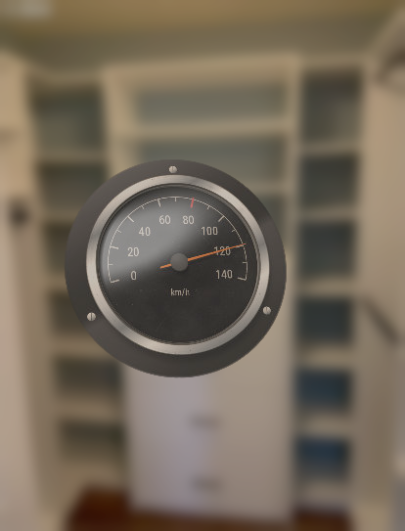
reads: **120** km/h
